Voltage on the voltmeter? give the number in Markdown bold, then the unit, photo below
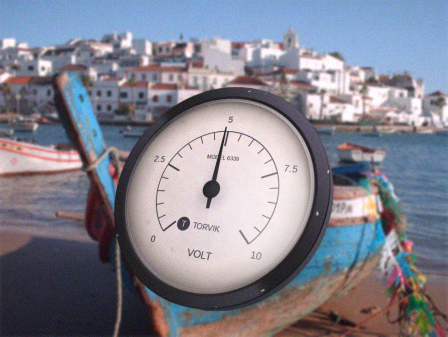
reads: **5** V
